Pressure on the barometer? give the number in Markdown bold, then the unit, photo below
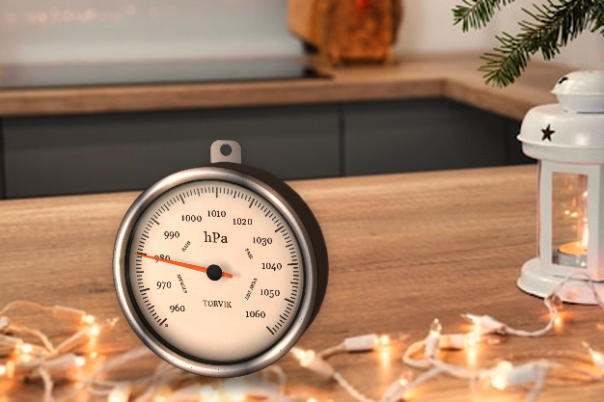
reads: **980** hPa
